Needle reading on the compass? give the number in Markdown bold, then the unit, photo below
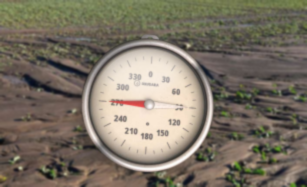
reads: **270** °
